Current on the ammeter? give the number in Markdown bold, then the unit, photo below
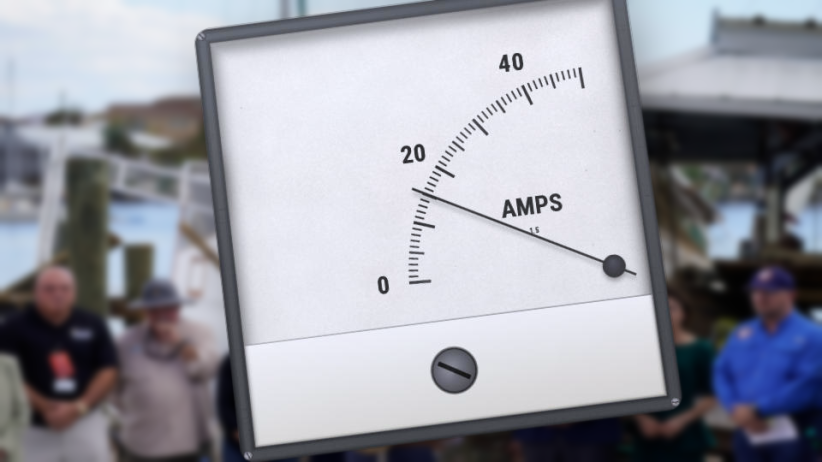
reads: **15** A
